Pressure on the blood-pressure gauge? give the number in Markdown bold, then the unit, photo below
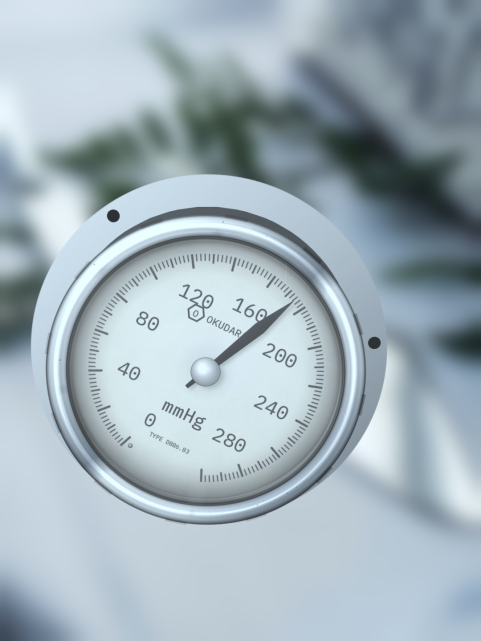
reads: **174** mmHg
